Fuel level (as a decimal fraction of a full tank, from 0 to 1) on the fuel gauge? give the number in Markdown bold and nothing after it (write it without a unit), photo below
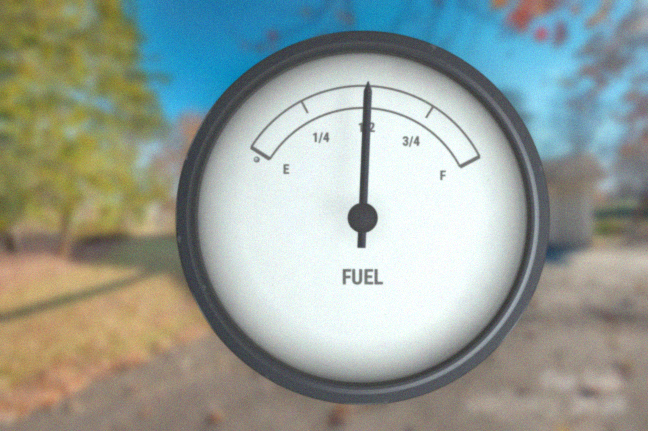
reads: **0.5**
